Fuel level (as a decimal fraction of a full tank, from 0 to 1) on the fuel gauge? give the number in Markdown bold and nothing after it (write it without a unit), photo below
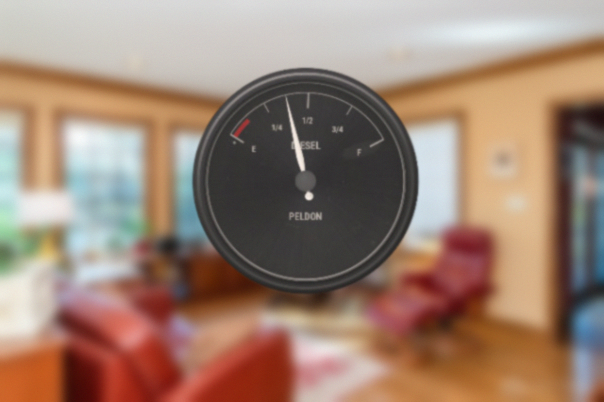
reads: **0.375**
